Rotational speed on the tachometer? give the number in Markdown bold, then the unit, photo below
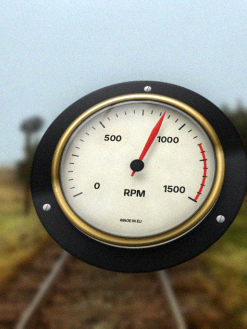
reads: **875** rpm
